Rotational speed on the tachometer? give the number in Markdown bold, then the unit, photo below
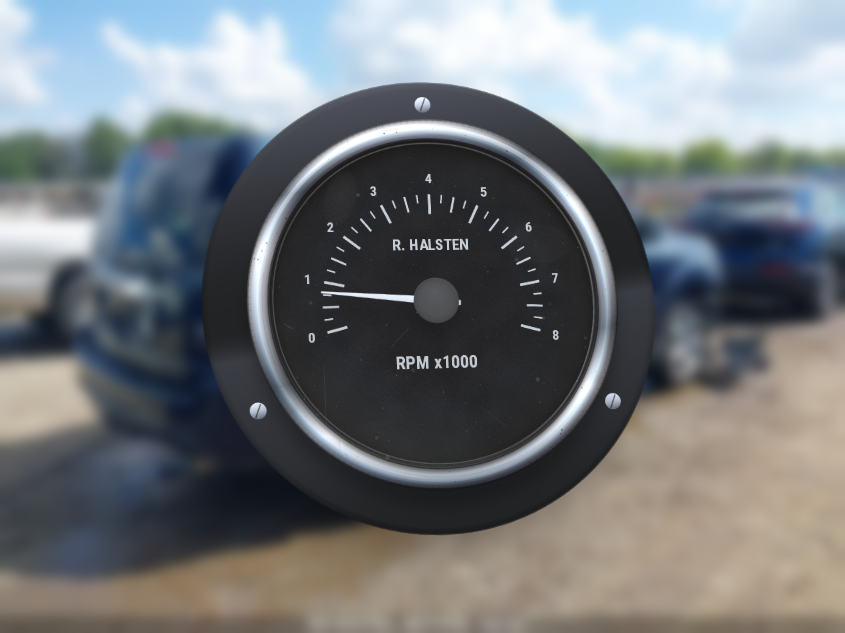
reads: **750** rpm
